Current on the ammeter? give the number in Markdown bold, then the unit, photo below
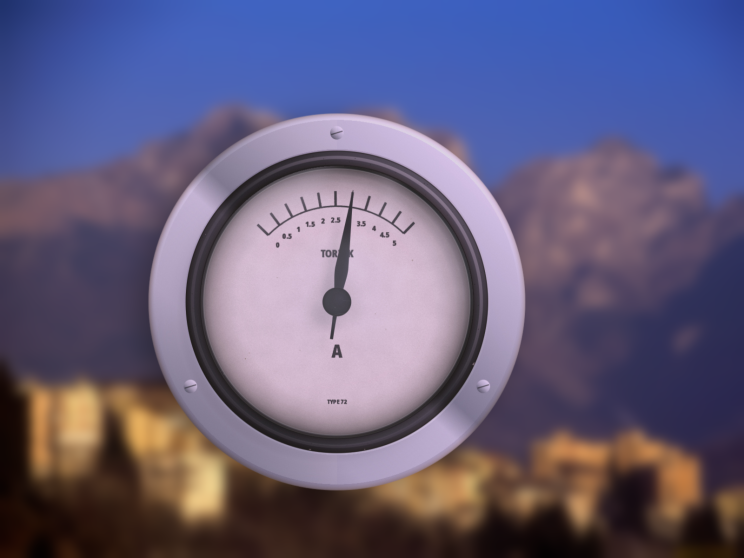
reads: **3** A
